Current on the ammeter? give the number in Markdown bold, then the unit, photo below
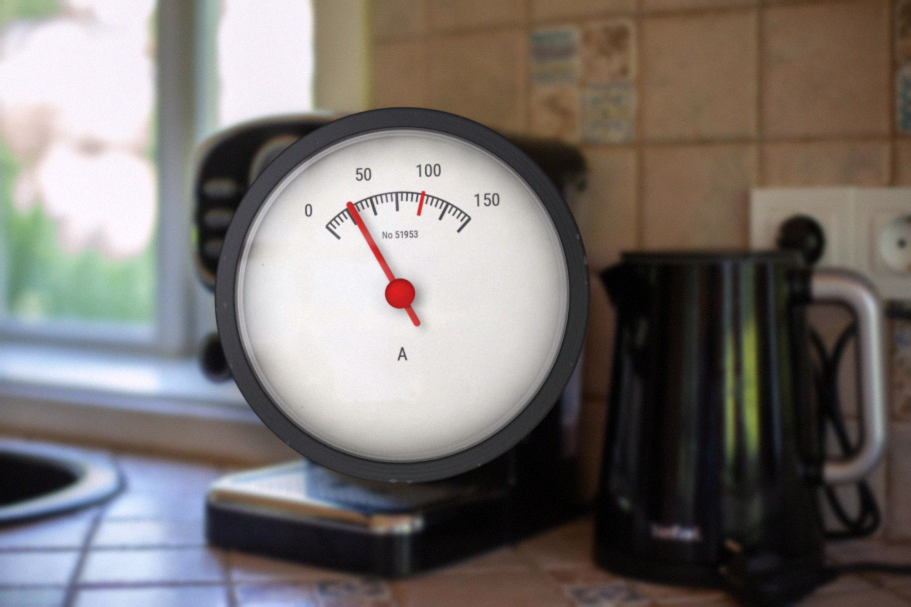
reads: **30** A
